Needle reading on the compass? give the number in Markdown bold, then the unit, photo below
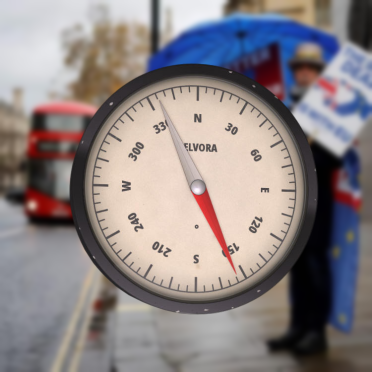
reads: **155** °
